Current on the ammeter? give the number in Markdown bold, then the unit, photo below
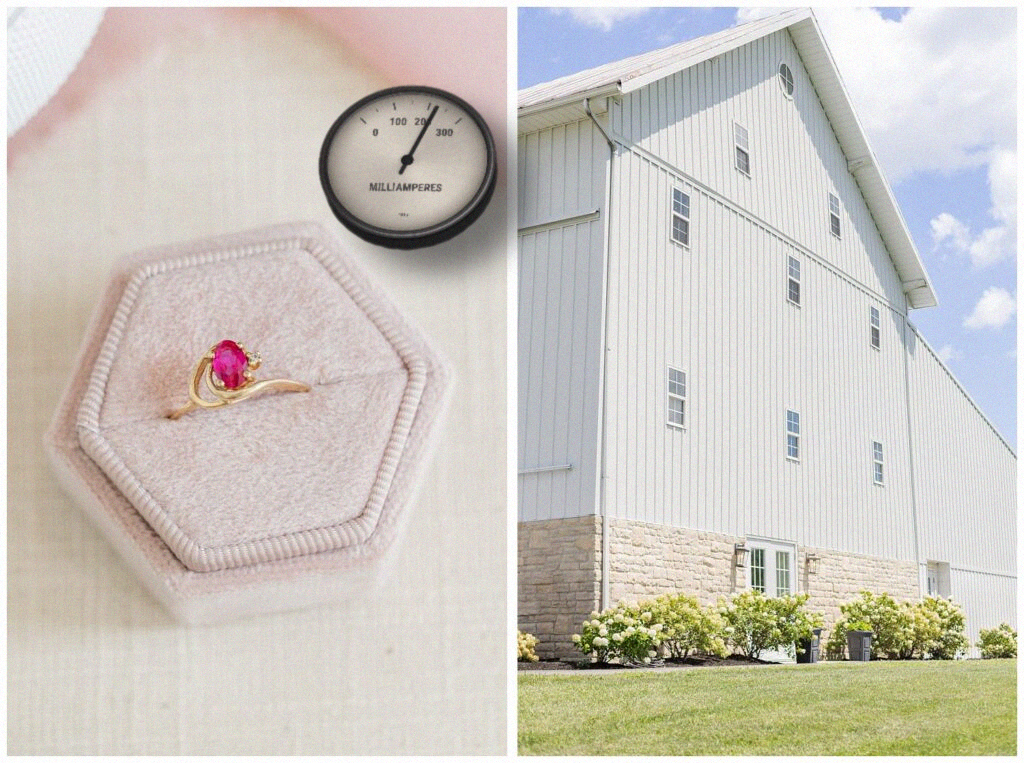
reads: **225** mA
